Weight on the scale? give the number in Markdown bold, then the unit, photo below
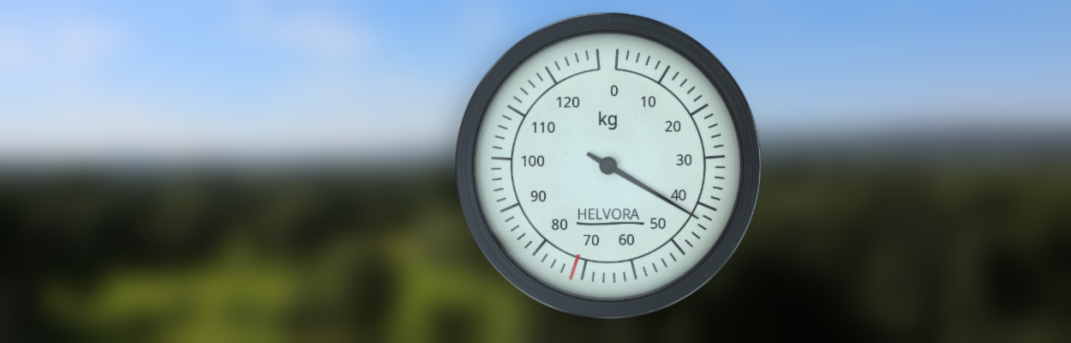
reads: **43** kg
